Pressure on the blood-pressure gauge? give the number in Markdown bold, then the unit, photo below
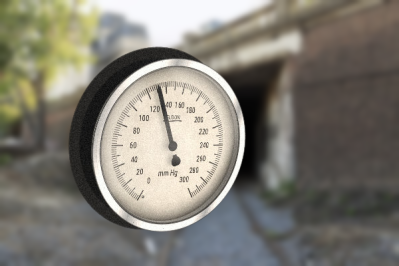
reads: **130** mmHg
